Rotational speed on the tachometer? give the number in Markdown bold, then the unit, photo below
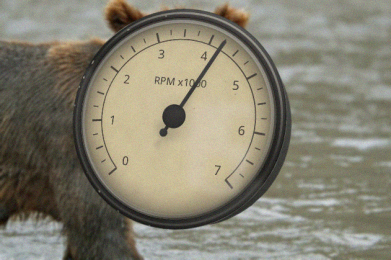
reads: **4250** rpm
